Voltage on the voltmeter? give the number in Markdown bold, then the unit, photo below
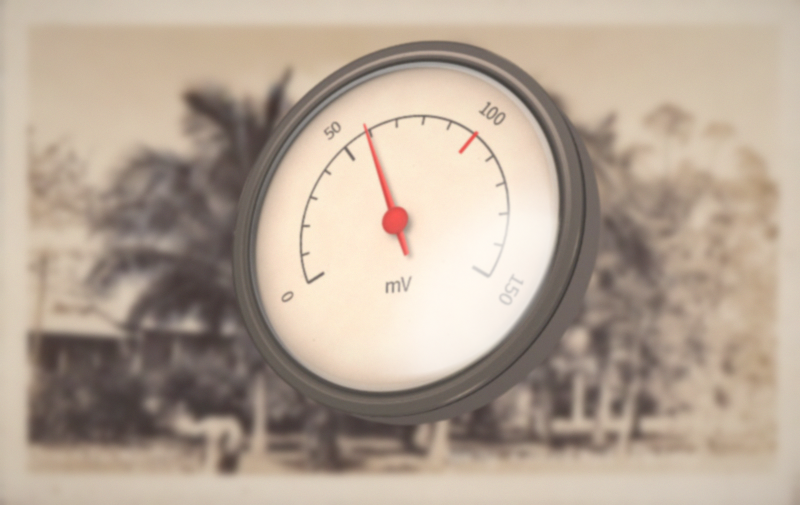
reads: **60** mV
